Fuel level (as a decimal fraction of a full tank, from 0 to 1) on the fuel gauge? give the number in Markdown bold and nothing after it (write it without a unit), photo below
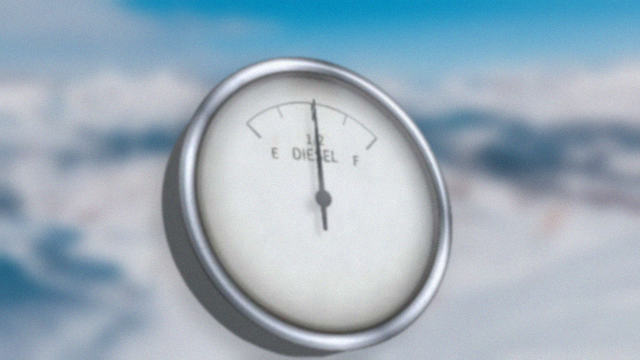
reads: **0.5**
